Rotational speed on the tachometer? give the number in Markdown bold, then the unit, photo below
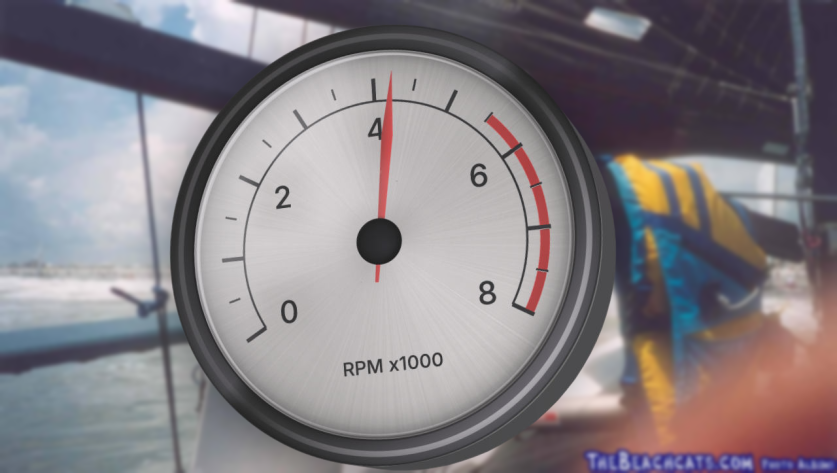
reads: **4250** rpm
